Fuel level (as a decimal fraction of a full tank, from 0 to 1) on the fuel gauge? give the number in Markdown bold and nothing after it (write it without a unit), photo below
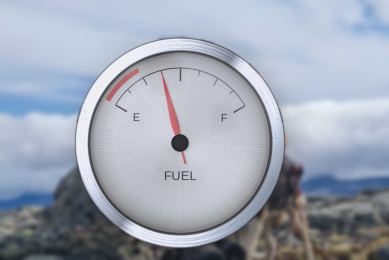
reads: **0.375**
